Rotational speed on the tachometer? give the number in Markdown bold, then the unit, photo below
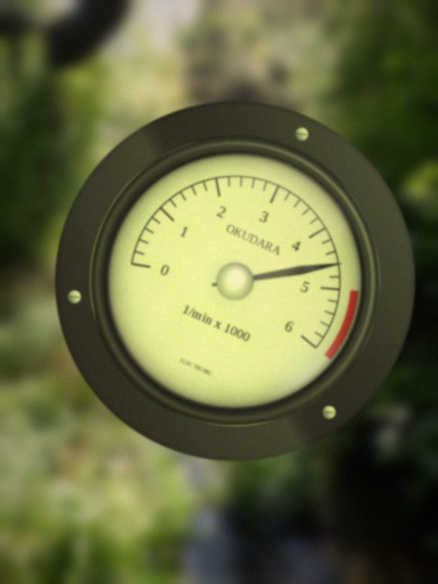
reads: **4600** rpm
